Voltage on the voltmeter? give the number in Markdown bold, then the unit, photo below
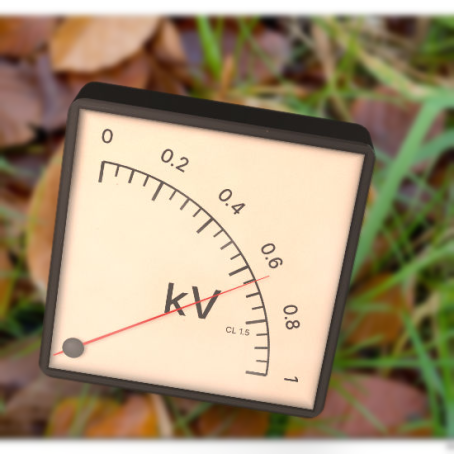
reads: **0.65** kV
